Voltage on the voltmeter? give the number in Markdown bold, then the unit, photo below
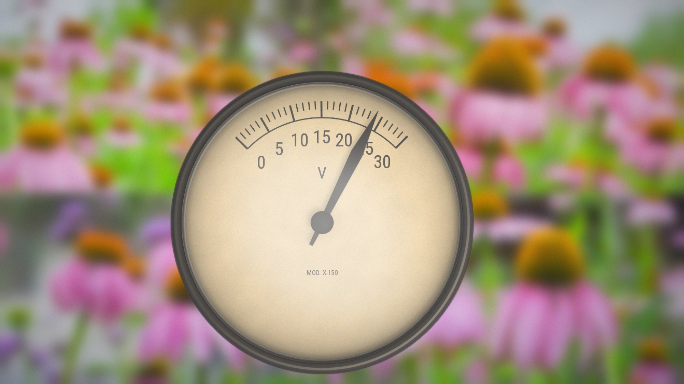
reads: **24** V
